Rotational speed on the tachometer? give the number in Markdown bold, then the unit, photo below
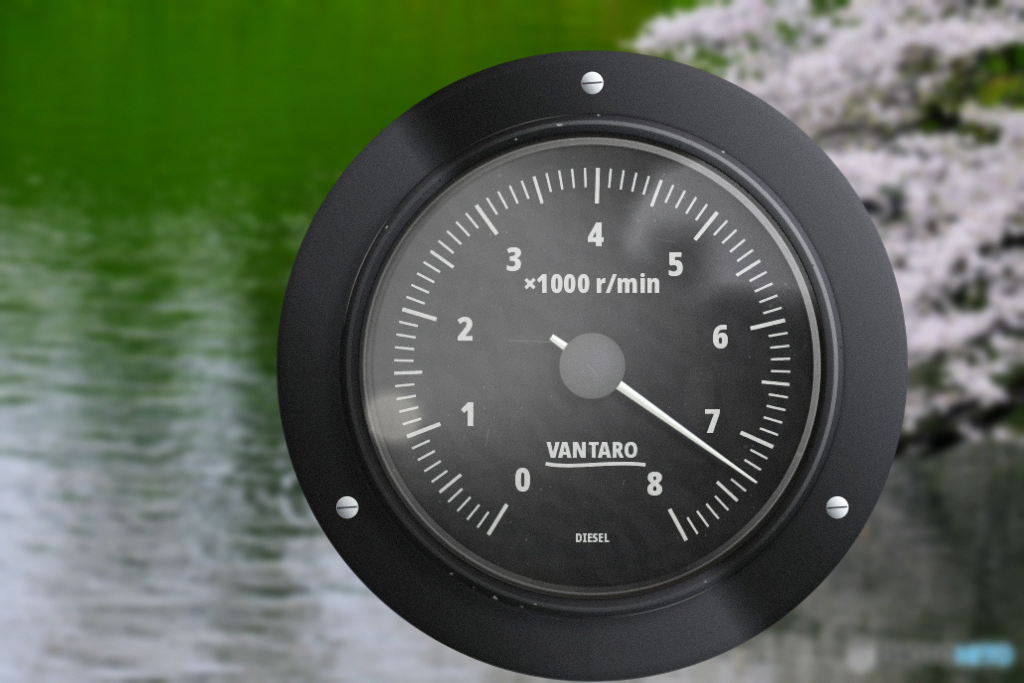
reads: **7300** rpm
